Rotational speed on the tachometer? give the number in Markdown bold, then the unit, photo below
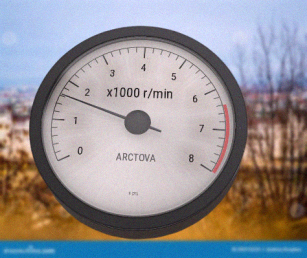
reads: **1600** rpm
